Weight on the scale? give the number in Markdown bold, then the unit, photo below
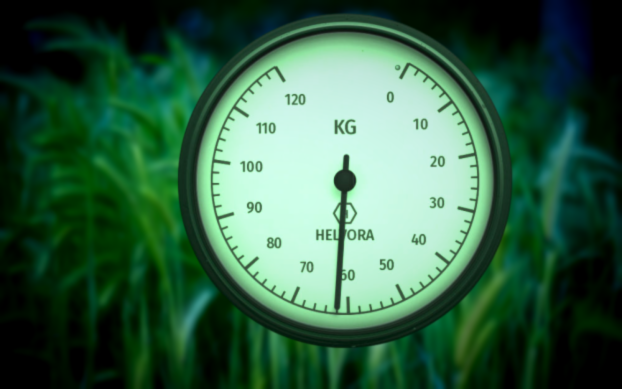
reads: **62** kg
